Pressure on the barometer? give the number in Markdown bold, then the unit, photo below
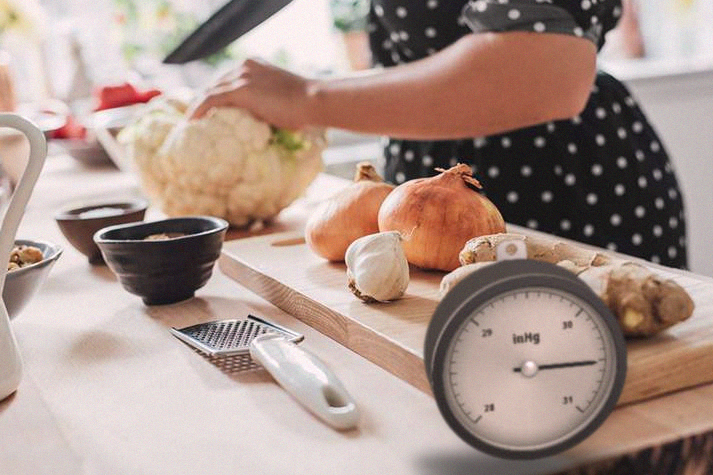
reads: **30.5** inHg
